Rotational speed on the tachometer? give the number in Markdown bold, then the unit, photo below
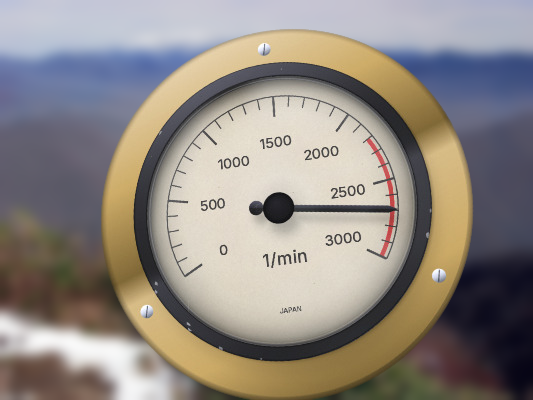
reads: **2700** rpm
